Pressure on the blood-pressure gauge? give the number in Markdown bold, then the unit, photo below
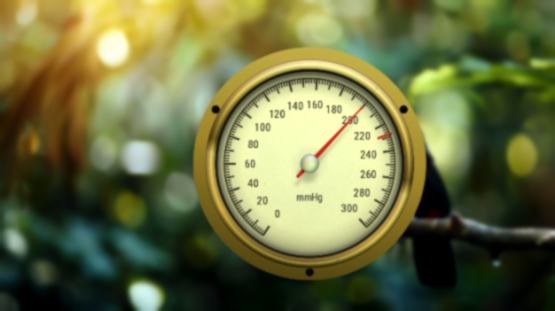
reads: **200** mmHg
